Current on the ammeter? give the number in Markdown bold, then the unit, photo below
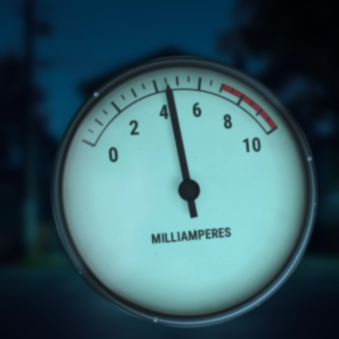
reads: **4.5** mA
